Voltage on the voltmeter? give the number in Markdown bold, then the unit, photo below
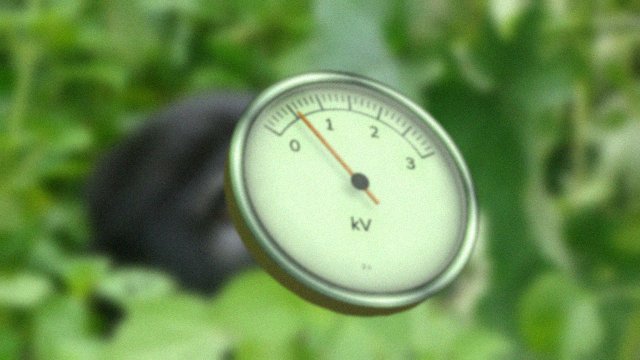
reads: **0.5** kV
